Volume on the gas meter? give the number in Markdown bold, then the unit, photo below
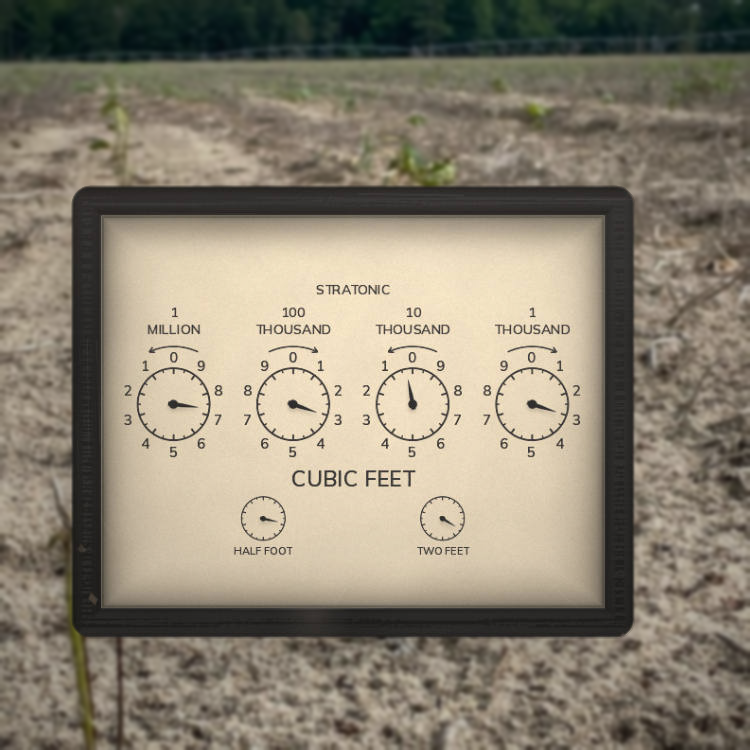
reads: **730300** ft³
